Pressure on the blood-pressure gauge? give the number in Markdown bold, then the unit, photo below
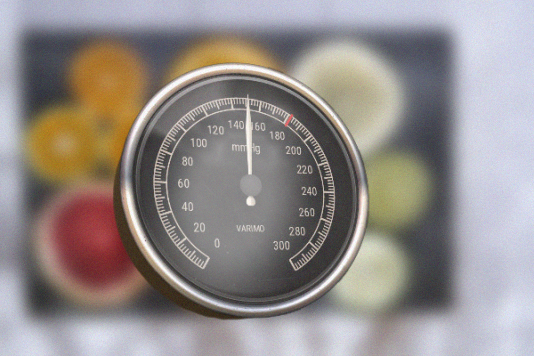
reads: **150** mmHg
